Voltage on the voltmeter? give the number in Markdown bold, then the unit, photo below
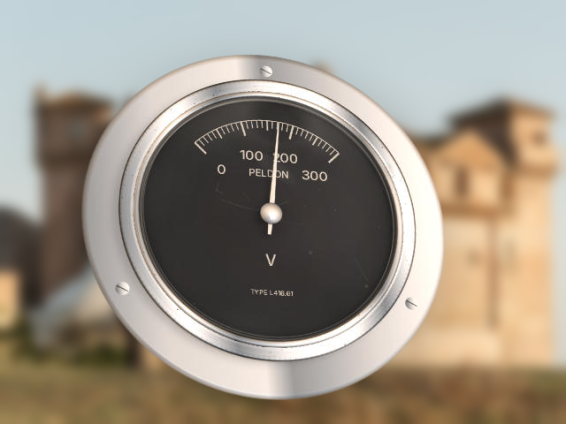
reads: **170** V
